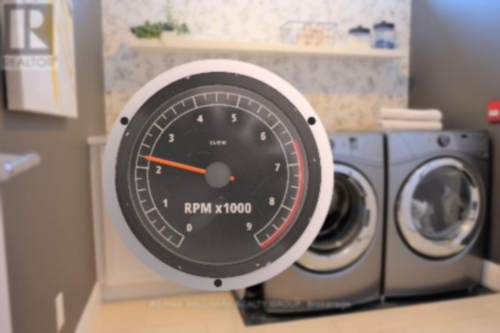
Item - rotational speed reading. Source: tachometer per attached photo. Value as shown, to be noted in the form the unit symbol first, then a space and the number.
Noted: rpm 2250
